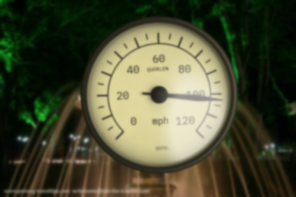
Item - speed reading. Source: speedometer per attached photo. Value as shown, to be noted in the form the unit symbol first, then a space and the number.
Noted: mph 102.5
